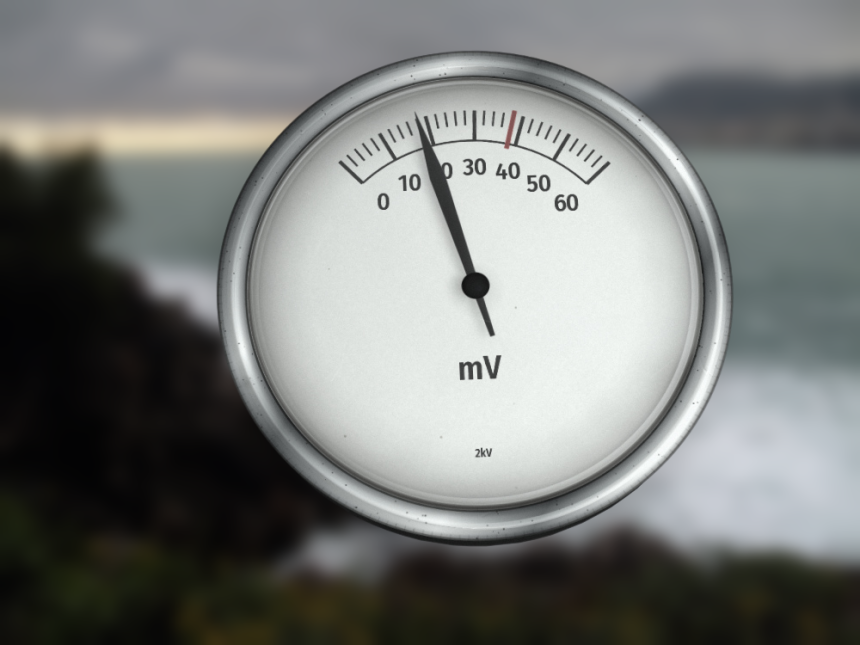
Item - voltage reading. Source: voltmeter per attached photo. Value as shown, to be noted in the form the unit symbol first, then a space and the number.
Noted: mV 18
